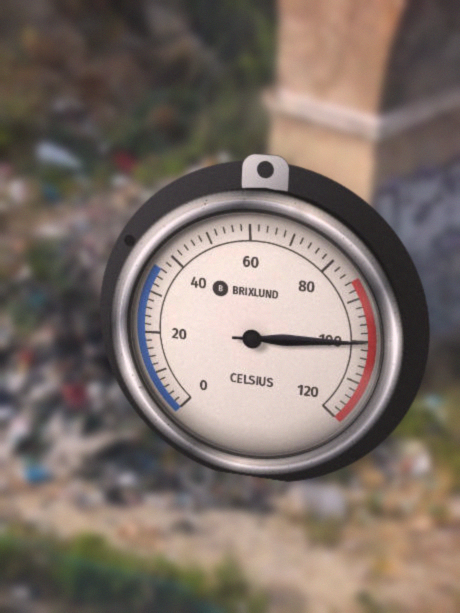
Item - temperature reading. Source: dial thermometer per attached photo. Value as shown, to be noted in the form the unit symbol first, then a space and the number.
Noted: °C 100
